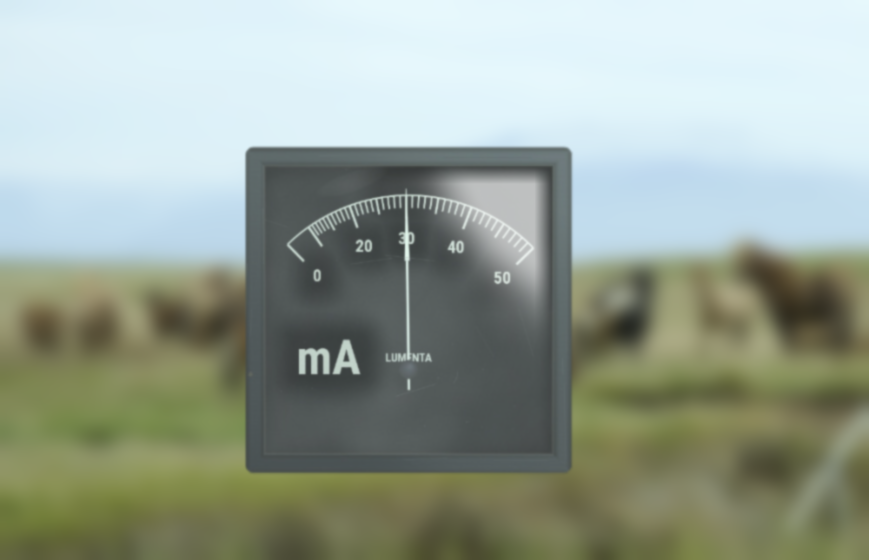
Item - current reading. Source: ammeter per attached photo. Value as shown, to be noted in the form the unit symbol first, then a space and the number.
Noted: mA 30
